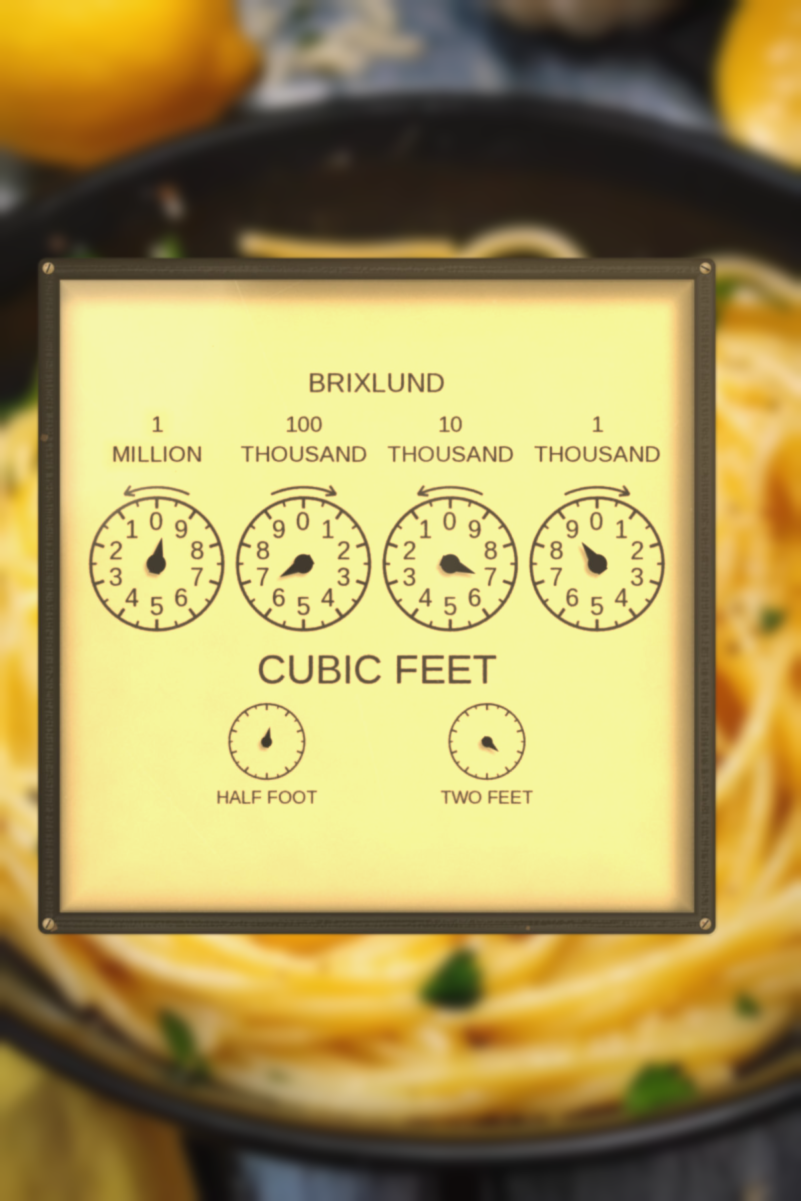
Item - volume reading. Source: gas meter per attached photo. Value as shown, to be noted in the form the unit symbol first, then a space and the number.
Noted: ft³ 966900
